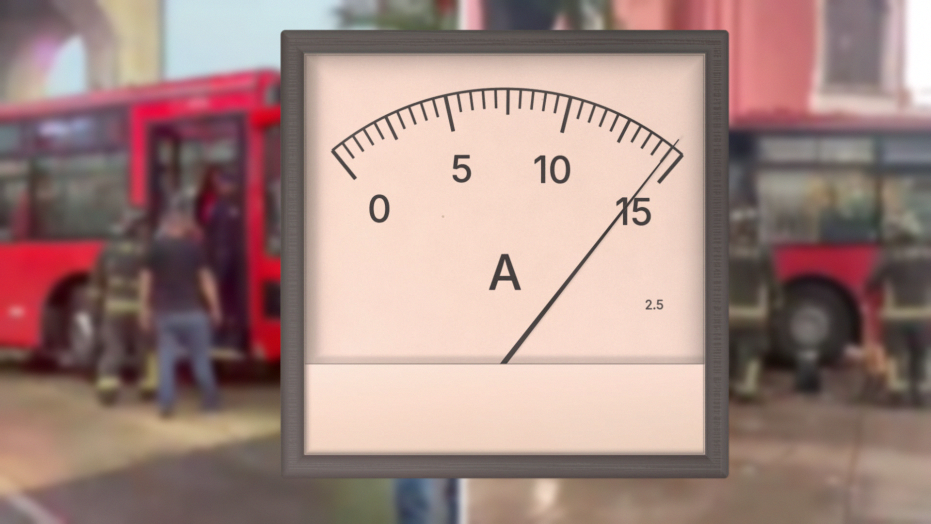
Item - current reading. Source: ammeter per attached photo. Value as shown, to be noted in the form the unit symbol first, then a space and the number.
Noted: A 14.5
